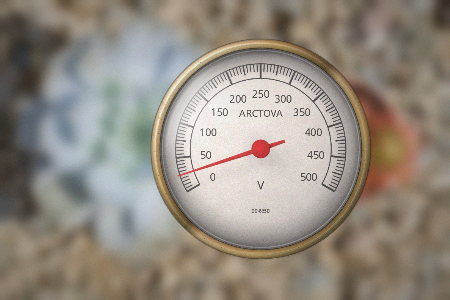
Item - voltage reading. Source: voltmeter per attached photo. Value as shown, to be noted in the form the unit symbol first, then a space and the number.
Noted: V 25
